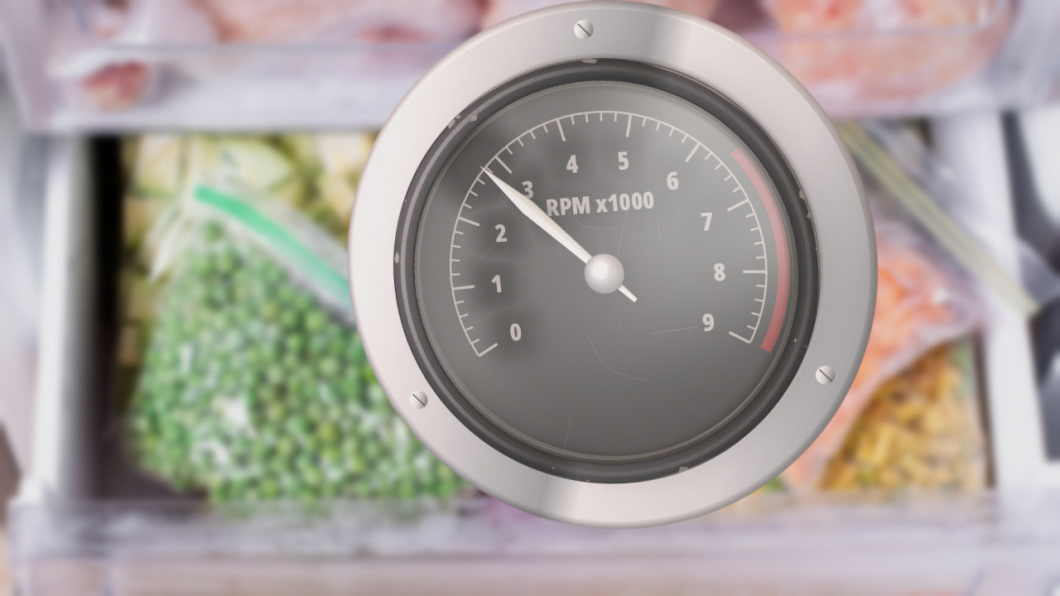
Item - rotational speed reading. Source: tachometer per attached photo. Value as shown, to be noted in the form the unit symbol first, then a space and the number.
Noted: rpm 2800
